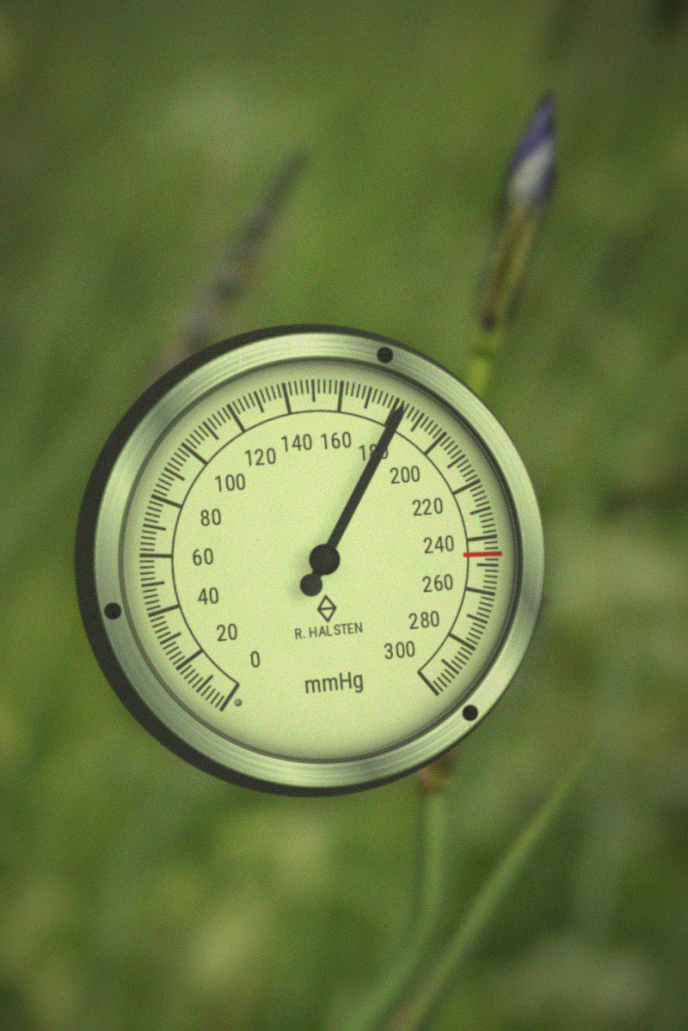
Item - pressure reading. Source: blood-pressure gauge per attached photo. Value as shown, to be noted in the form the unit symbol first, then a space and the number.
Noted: mmHg 182
